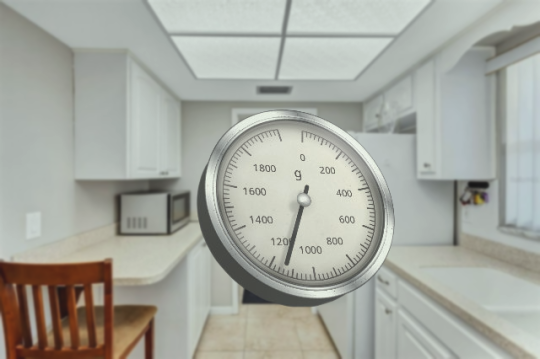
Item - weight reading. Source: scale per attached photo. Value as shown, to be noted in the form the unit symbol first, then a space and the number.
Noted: g 1140
